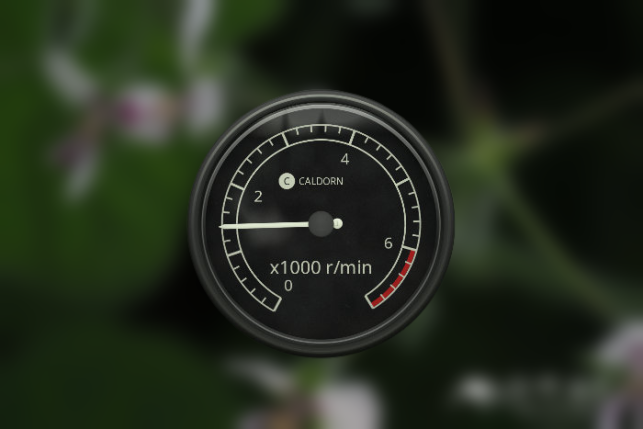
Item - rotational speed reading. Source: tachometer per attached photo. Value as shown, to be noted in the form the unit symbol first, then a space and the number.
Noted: rpm 1400
